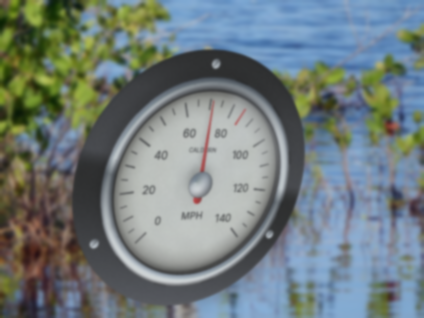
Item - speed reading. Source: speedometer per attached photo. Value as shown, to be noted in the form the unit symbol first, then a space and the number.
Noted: mph 70
